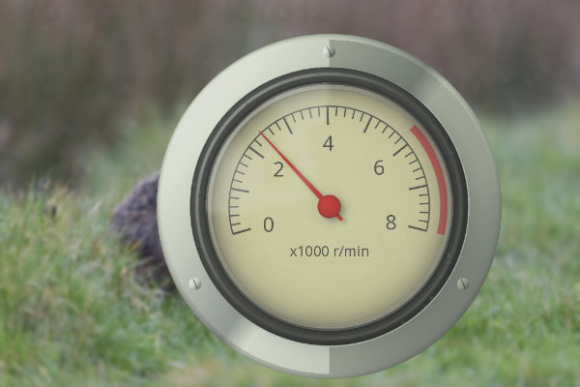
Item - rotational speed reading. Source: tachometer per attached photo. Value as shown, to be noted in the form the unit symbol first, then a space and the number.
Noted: rpm 2400
